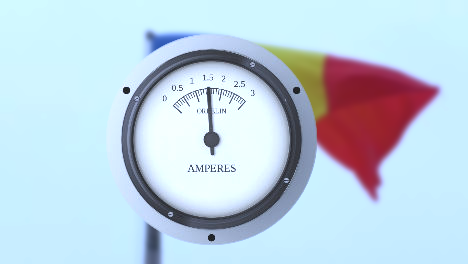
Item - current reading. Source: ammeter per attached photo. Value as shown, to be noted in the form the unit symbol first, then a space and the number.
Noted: A 1.5
